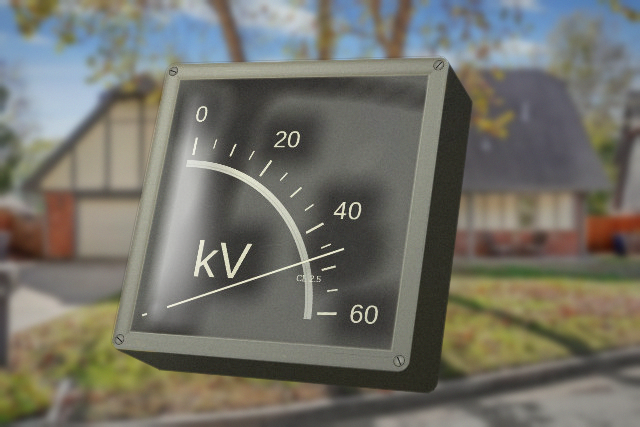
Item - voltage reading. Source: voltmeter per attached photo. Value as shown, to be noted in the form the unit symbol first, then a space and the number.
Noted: kV 47.5
